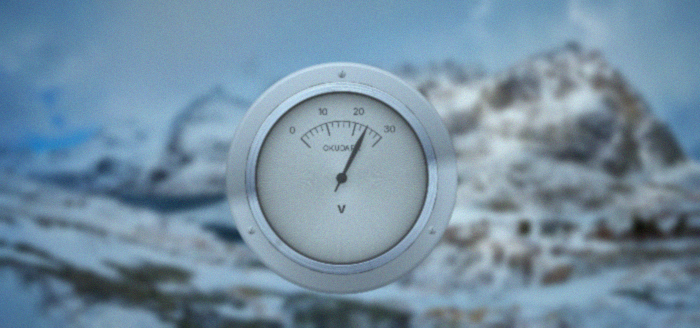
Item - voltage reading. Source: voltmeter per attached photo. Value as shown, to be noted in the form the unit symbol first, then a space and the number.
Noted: V 24
